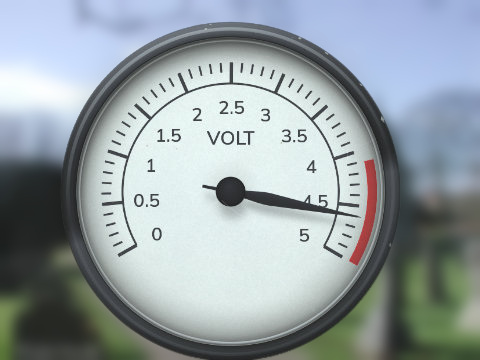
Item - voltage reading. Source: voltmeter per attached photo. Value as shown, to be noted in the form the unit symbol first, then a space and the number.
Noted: V 4.6
